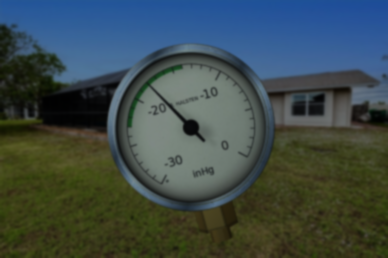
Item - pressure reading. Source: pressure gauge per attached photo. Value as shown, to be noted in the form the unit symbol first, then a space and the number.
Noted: inHg -18
